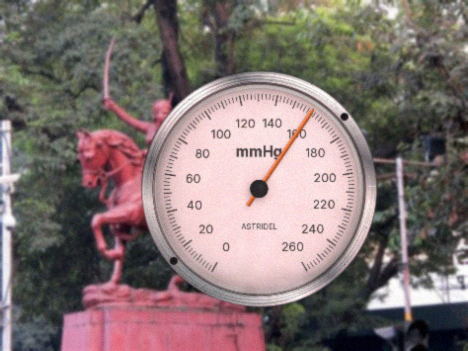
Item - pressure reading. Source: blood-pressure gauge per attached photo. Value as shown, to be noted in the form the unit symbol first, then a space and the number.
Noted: mmHg 160
